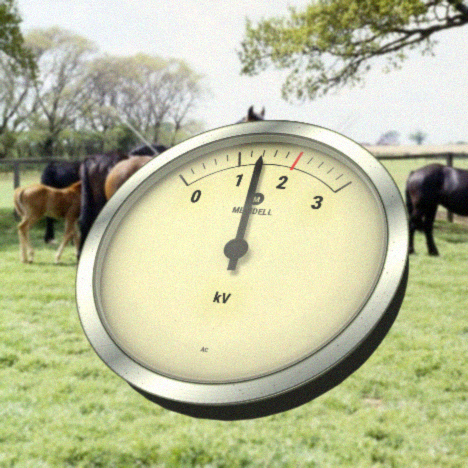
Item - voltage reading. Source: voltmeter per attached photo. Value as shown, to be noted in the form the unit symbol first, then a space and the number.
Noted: kV 1.4
